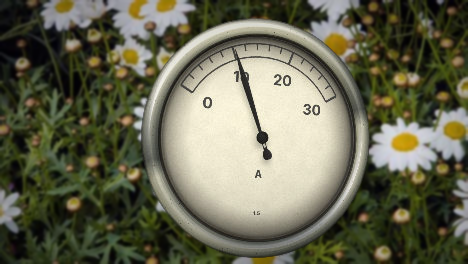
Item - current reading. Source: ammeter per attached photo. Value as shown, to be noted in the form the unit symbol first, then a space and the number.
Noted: A 10
